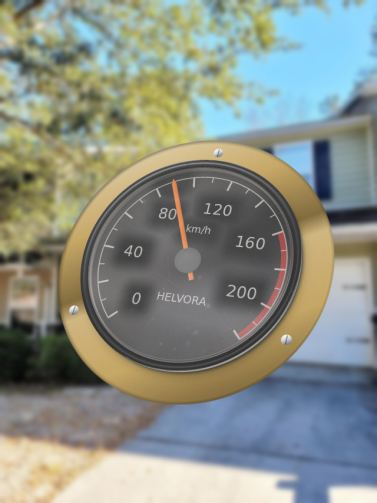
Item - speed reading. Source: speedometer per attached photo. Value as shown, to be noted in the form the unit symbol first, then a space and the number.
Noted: km/h 90
